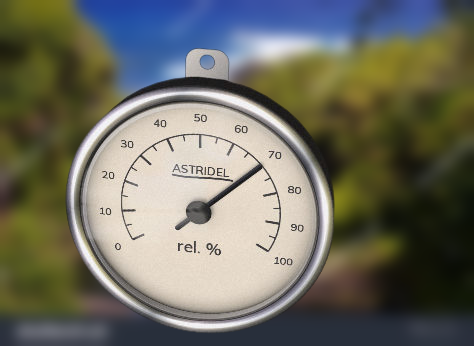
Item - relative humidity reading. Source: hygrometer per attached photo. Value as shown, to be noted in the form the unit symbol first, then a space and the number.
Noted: % 70
